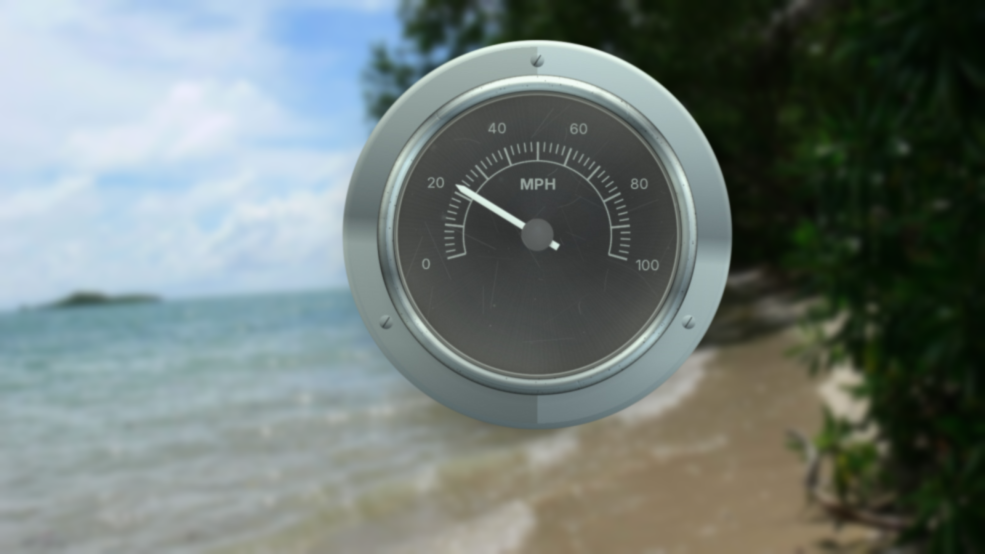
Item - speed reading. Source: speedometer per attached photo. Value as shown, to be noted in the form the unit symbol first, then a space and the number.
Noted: mph 22
